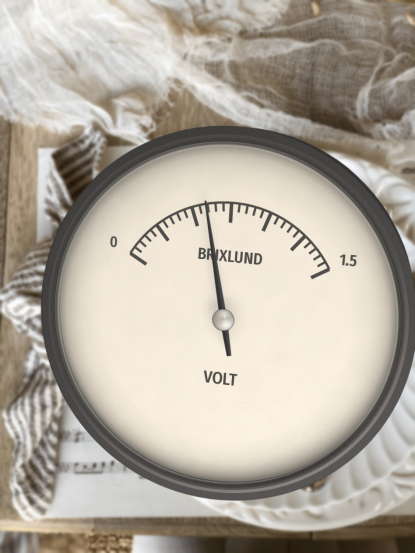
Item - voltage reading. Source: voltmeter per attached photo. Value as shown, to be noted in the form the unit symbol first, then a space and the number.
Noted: V 0.6
